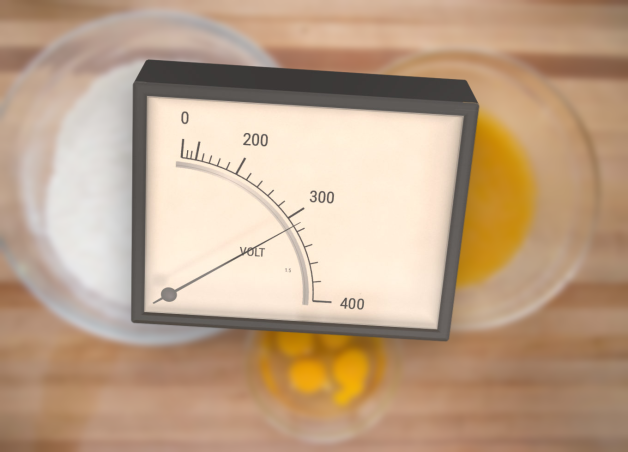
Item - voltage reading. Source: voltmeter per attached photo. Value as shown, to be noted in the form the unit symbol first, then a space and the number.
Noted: V 310
